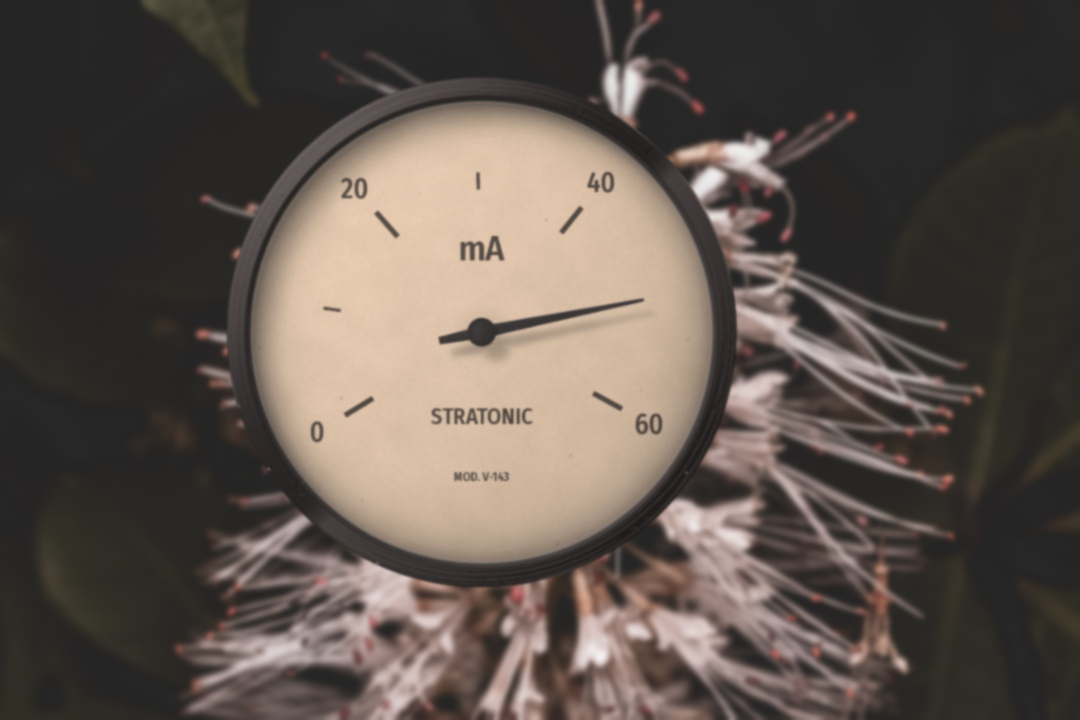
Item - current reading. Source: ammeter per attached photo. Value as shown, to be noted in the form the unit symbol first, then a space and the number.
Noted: mA 50
